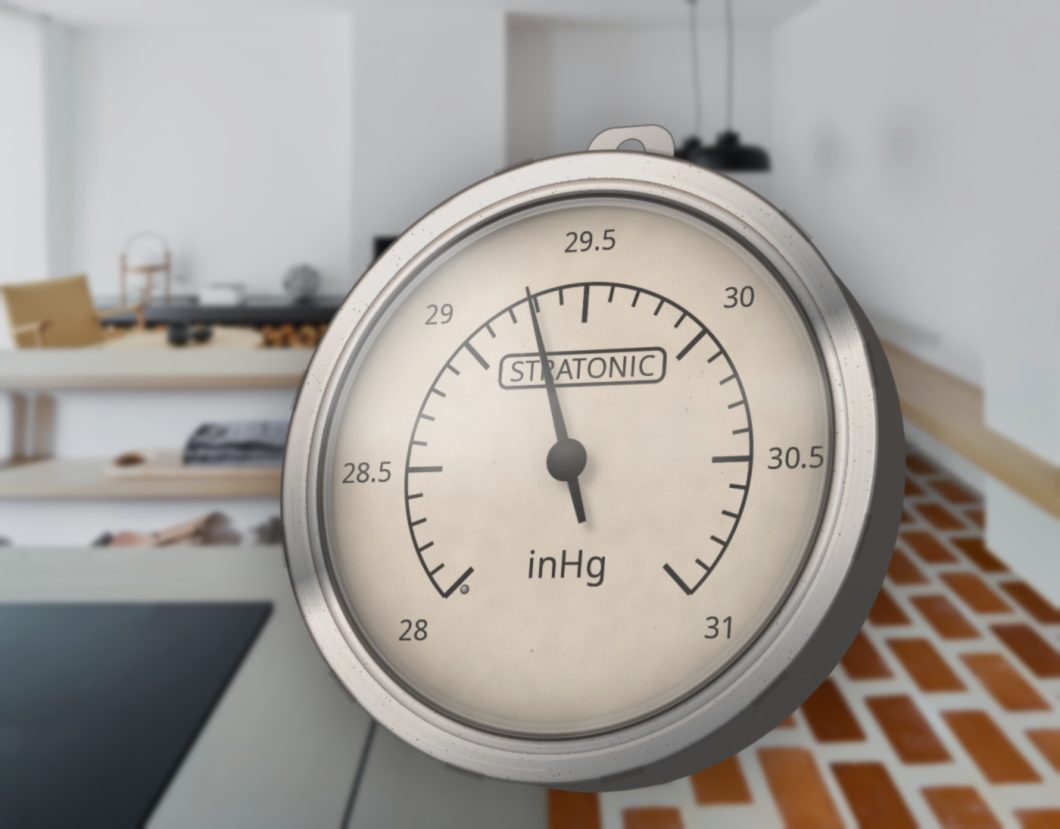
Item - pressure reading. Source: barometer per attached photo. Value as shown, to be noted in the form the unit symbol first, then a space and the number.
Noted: inHg 29.3
